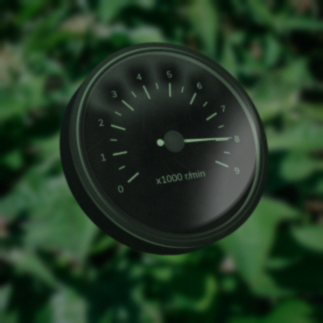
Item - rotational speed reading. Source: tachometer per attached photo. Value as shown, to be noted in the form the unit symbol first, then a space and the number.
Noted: rpm 8000
